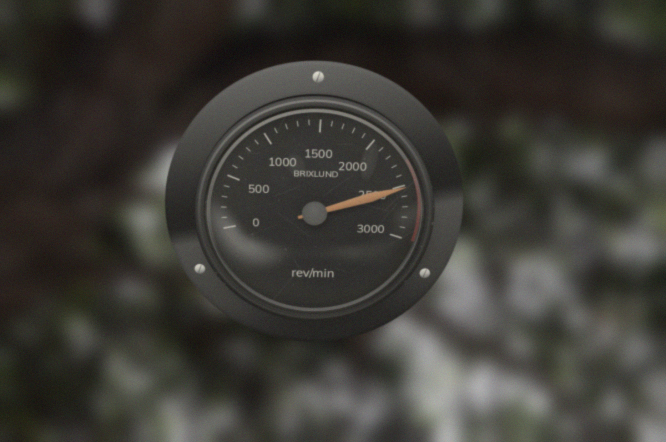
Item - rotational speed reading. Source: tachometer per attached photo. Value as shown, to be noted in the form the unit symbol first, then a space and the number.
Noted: rpm 2500
